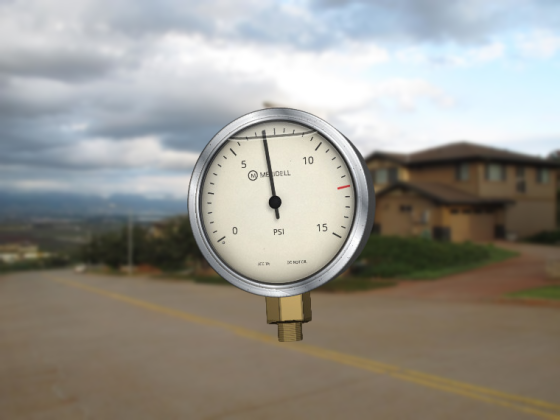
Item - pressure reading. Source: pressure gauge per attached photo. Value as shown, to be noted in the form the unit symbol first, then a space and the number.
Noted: psi 7
